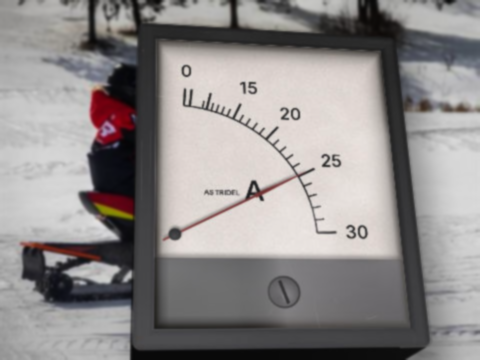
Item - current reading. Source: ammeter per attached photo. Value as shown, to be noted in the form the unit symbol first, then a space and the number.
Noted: A 25
